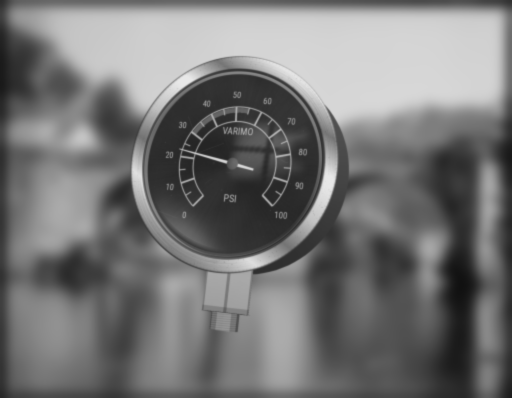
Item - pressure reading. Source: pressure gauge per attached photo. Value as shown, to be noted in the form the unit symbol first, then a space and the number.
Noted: psi 22.5
